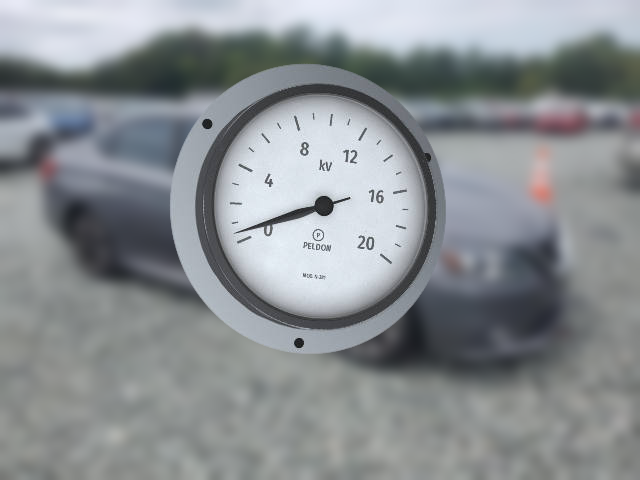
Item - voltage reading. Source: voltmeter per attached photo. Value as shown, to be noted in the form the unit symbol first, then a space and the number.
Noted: kV 0.5
